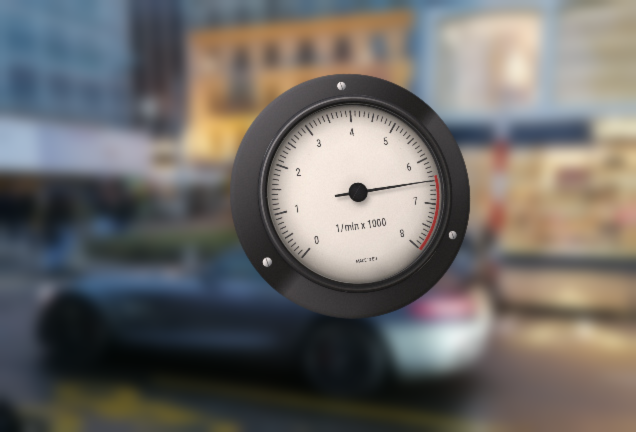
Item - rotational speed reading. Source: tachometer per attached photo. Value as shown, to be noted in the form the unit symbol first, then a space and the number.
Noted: rpm 6500
